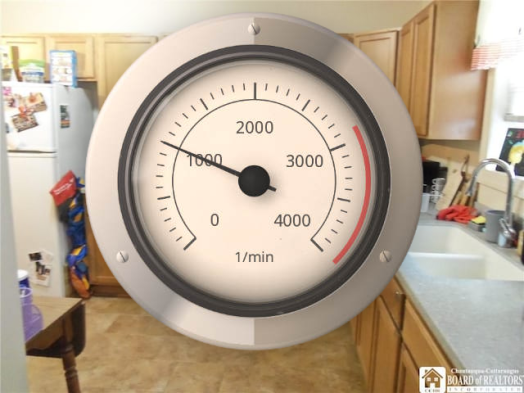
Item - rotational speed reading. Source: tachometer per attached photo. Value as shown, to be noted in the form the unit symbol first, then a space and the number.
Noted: rpm 1000
